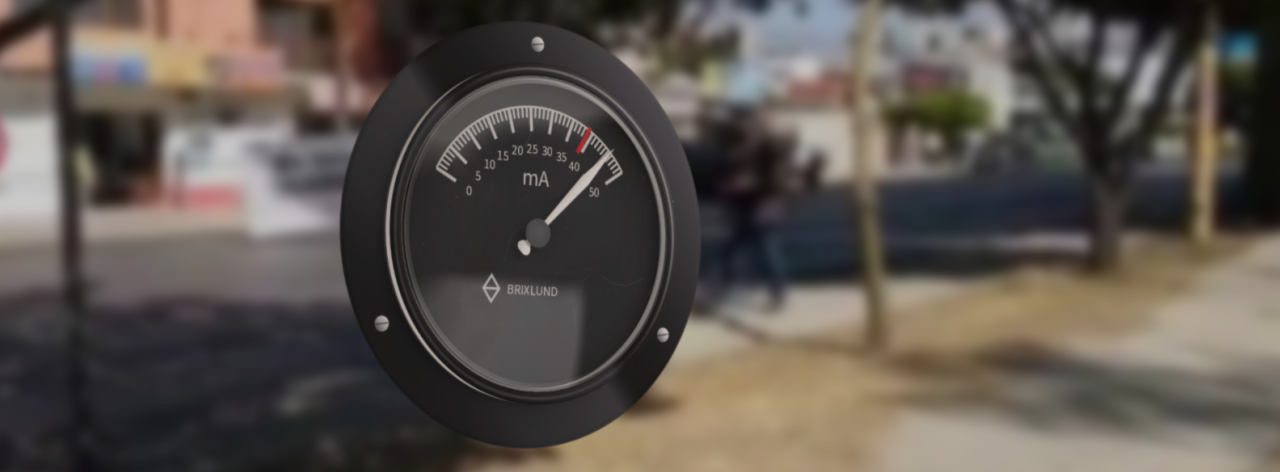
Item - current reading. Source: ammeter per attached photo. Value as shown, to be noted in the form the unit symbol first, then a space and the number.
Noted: mA 45
